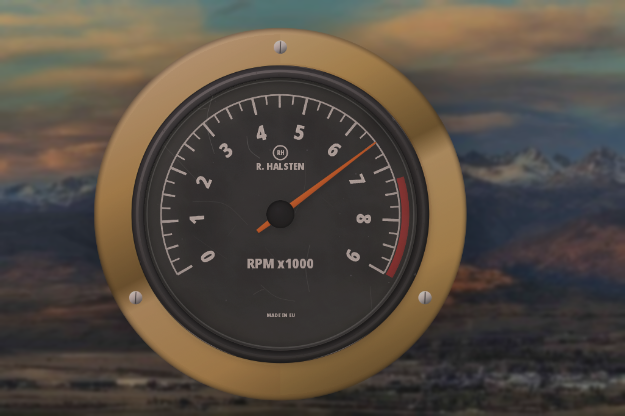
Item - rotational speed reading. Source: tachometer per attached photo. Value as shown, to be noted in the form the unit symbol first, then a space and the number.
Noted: rpm 6500
